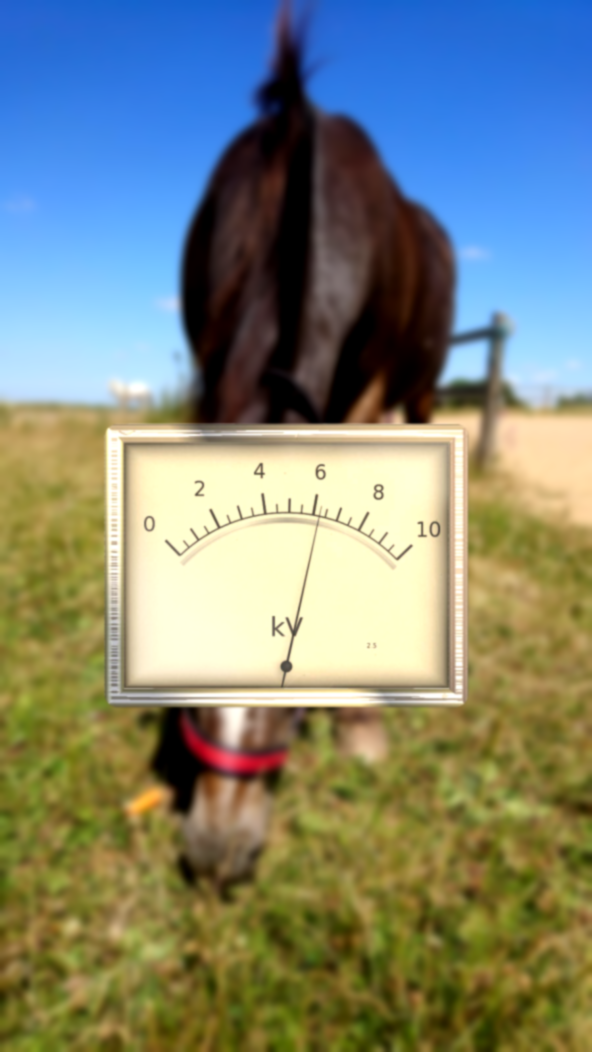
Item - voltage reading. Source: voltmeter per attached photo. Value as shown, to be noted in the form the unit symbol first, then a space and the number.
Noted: kV 6.25
